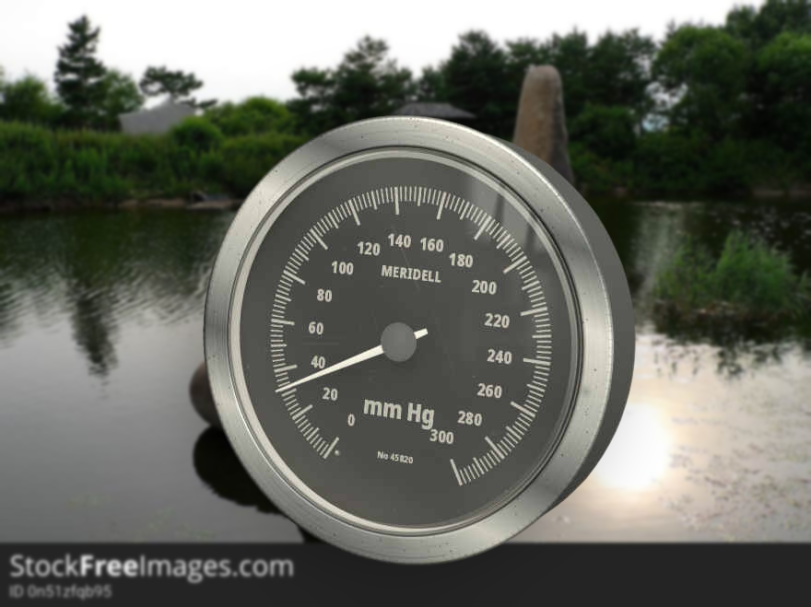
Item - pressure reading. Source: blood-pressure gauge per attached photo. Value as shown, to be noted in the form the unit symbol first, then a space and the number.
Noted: mmHg 32
